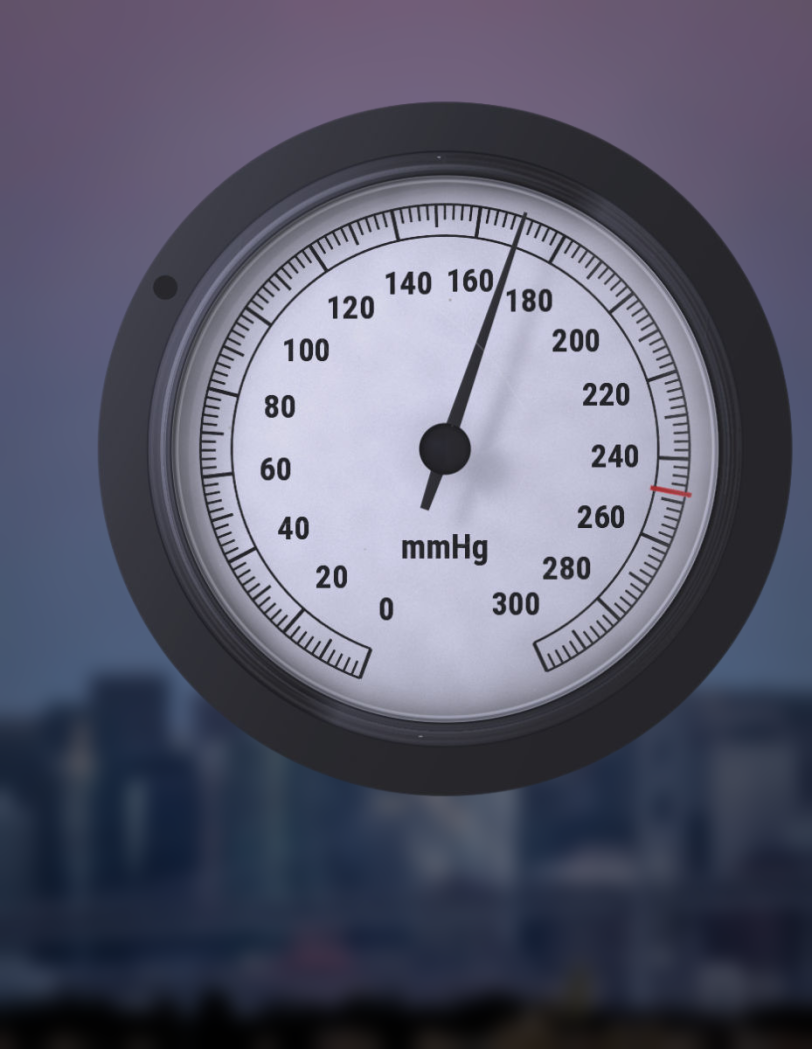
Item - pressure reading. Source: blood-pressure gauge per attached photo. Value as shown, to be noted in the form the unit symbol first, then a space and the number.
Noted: mmHg 170
